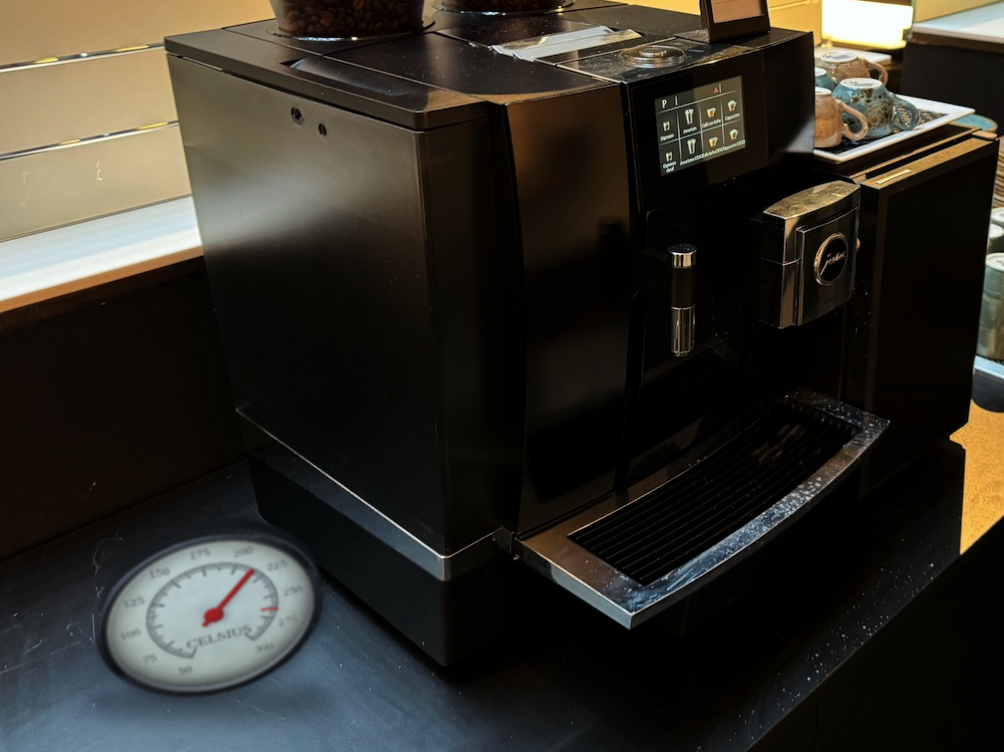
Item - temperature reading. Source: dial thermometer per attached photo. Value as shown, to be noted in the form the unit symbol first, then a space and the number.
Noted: °C 212.5
